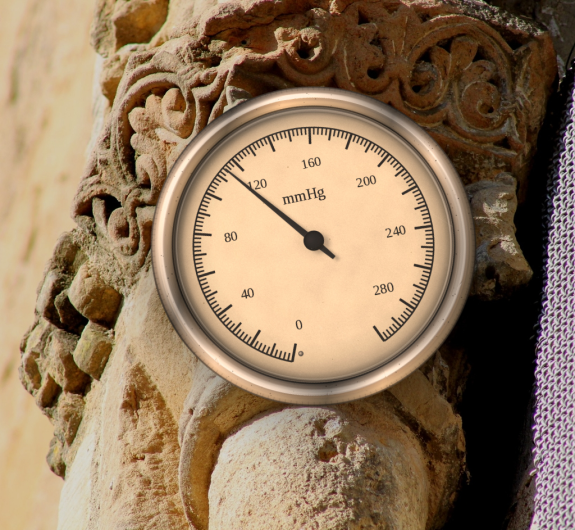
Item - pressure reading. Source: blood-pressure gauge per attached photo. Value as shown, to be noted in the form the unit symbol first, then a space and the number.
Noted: mmHg 114
